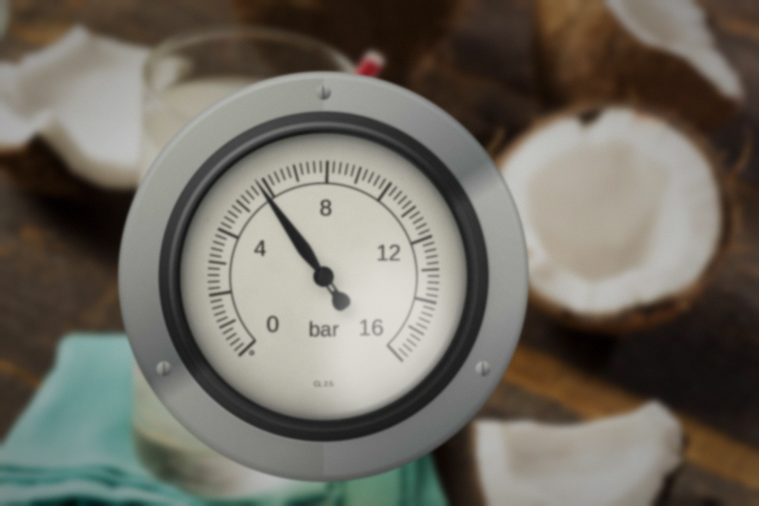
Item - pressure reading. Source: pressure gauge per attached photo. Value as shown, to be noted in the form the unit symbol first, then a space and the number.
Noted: bar 5.8
